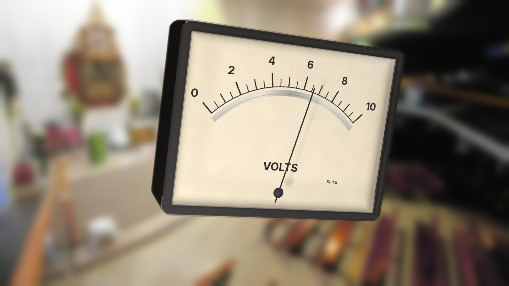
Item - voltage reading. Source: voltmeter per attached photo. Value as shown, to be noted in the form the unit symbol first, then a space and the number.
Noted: V 6.5
